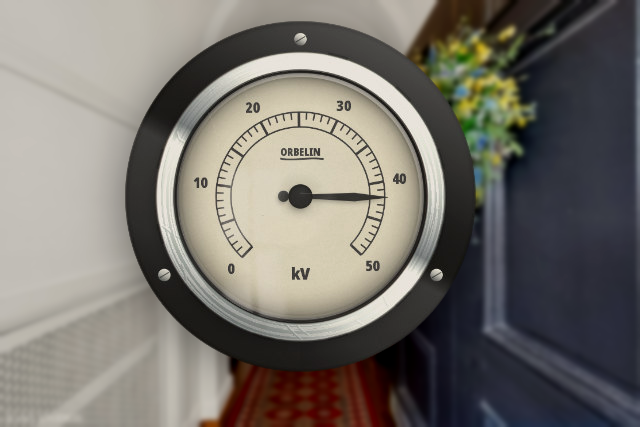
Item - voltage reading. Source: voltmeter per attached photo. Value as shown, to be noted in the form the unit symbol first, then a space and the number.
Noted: kV 42
